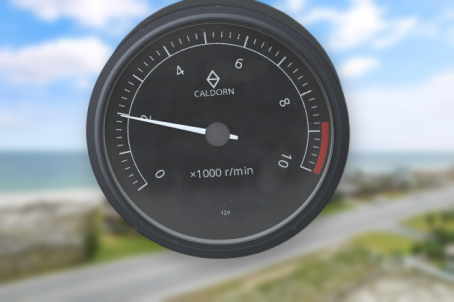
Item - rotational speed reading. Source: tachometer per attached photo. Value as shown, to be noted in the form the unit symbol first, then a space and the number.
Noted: rpm 2000
